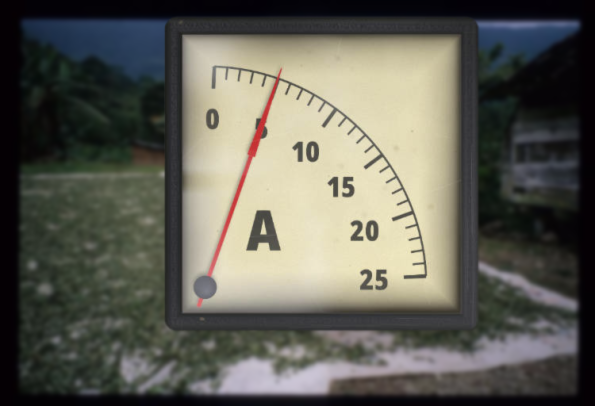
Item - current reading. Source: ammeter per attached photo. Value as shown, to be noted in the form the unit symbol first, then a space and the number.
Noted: A 5
